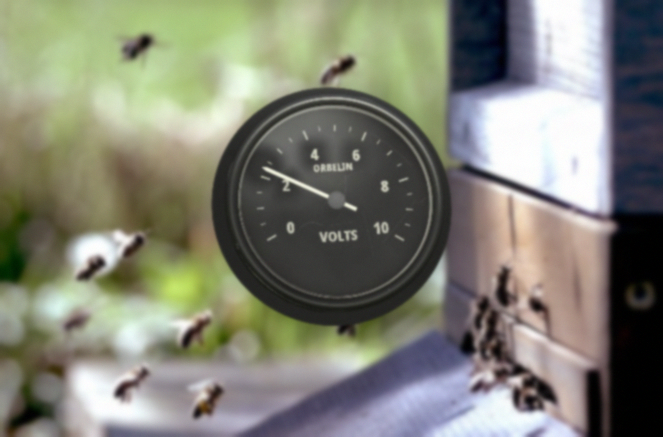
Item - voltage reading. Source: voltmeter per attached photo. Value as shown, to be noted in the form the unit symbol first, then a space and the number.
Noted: V 2.25
